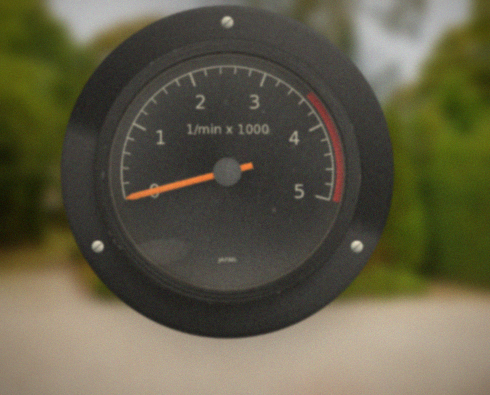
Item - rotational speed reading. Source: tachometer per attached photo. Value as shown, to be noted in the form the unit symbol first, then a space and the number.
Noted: rpm 0
